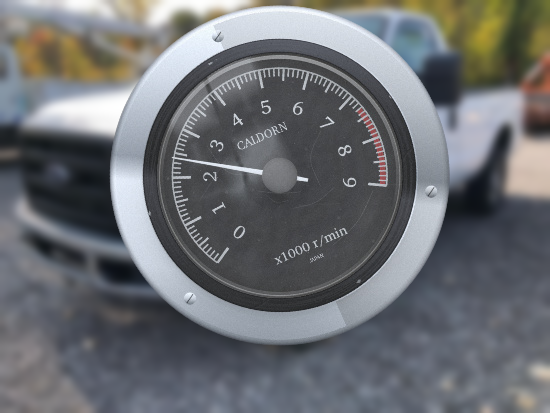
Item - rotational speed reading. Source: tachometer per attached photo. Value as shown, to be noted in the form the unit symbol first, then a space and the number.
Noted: rpm 2400
